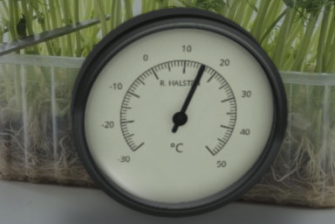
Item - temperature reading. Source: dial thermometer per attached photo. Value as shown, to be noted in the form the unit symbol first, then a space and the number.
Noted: °C 15
